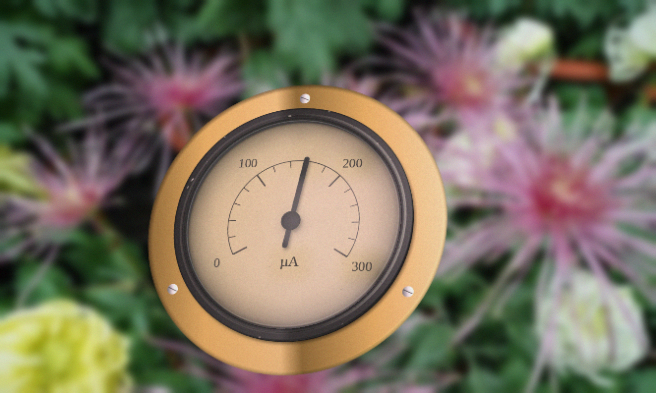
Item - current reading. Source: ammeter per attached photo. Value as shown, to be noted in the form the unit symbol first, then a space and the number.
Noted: µA 160
